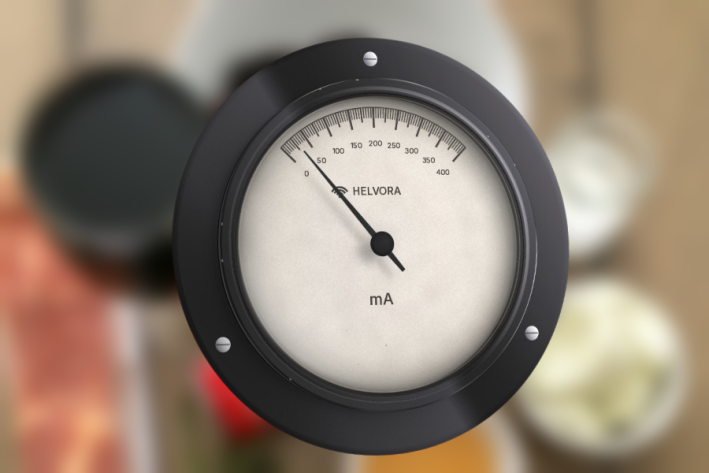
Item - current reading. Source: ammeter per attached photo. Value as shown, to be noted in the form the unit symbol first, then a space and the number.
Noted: mA 25
